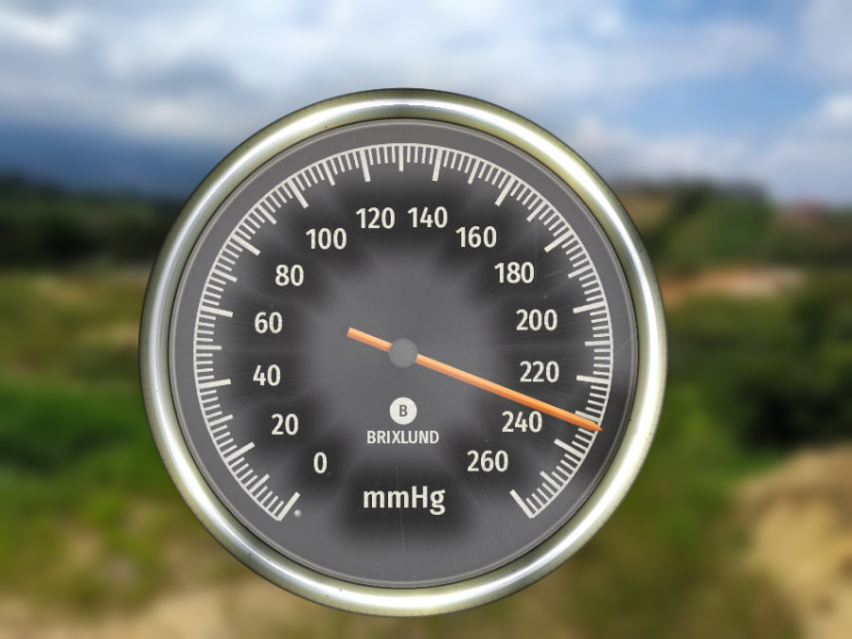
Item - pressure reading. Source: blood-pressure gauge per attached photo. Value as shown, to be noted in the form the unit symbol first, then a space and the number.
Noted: mmHg 232
